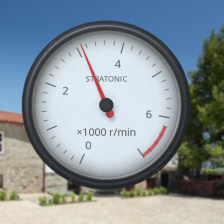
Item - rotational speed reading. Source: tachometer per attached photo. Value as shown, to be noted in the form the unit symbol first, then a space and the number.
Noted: rpm 3100
